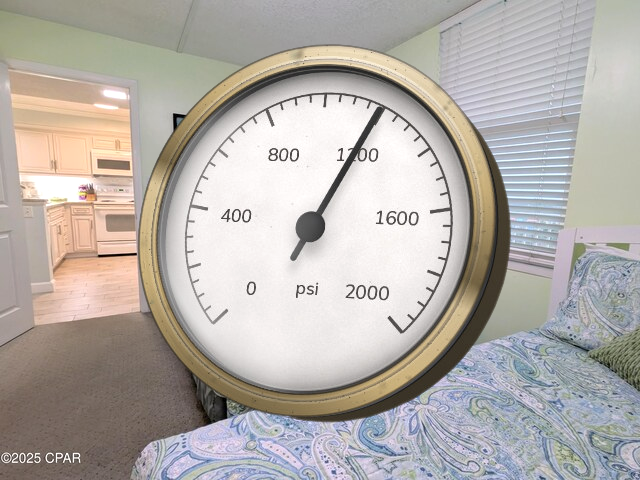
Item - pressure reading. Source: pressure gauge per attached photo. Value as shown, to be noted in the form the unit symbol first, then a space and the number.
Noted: psi 1200
